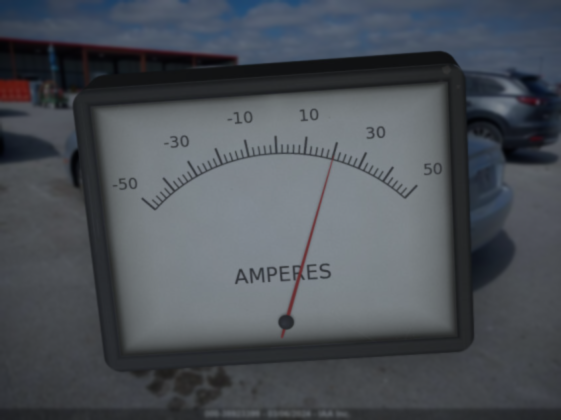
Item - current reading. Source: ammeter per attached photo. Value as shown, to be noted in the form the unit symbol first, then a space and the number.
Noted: A 20
